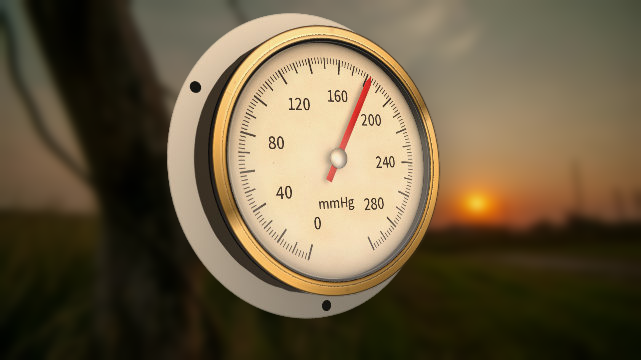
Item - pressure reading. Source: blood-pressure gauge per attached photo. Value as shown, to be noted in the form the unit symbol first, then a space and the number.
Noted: mmHg 180
